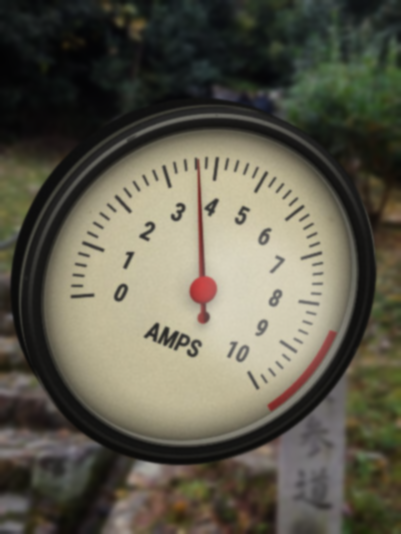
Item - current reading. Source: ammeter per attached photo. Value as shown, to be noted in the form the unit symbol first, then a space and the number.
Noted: A 3.6
